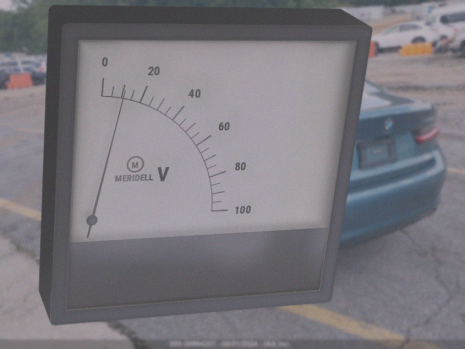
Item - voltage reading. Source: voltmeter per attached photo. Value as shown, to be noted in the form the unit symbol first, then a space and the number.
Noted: V 10
